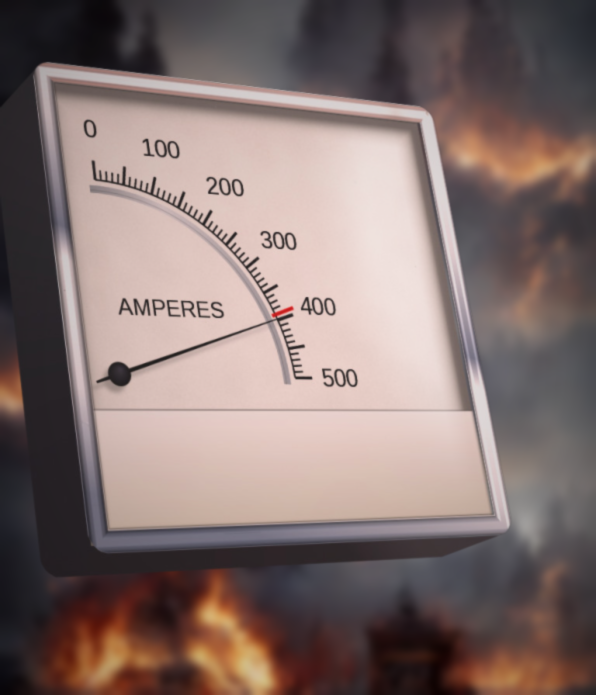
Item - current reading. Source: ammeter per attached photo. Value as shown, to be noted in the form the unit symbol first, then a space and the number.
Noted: A 400
